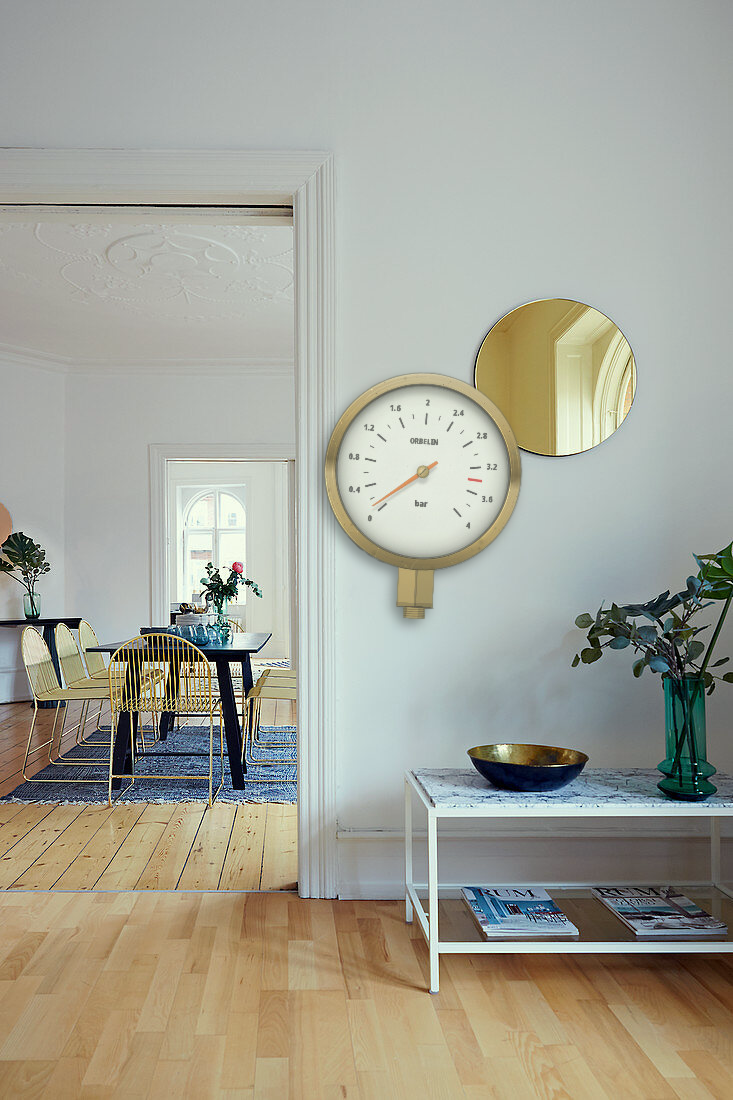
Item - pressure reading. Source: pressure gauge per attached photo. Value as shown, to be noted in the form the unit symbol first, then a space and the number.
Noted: bar 0.1
